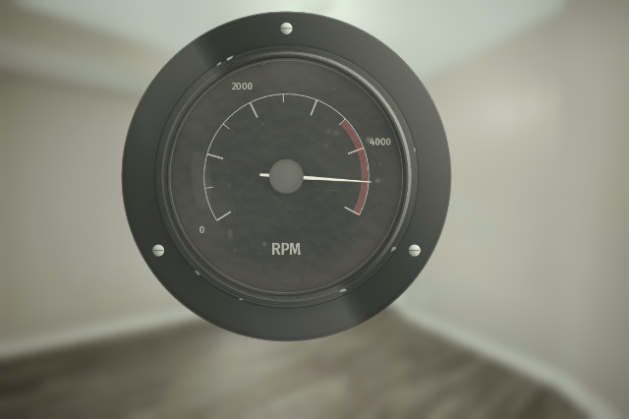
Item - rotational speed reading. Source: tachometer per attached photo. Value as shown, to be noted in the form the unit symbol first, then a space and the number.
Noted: rpm 4500
